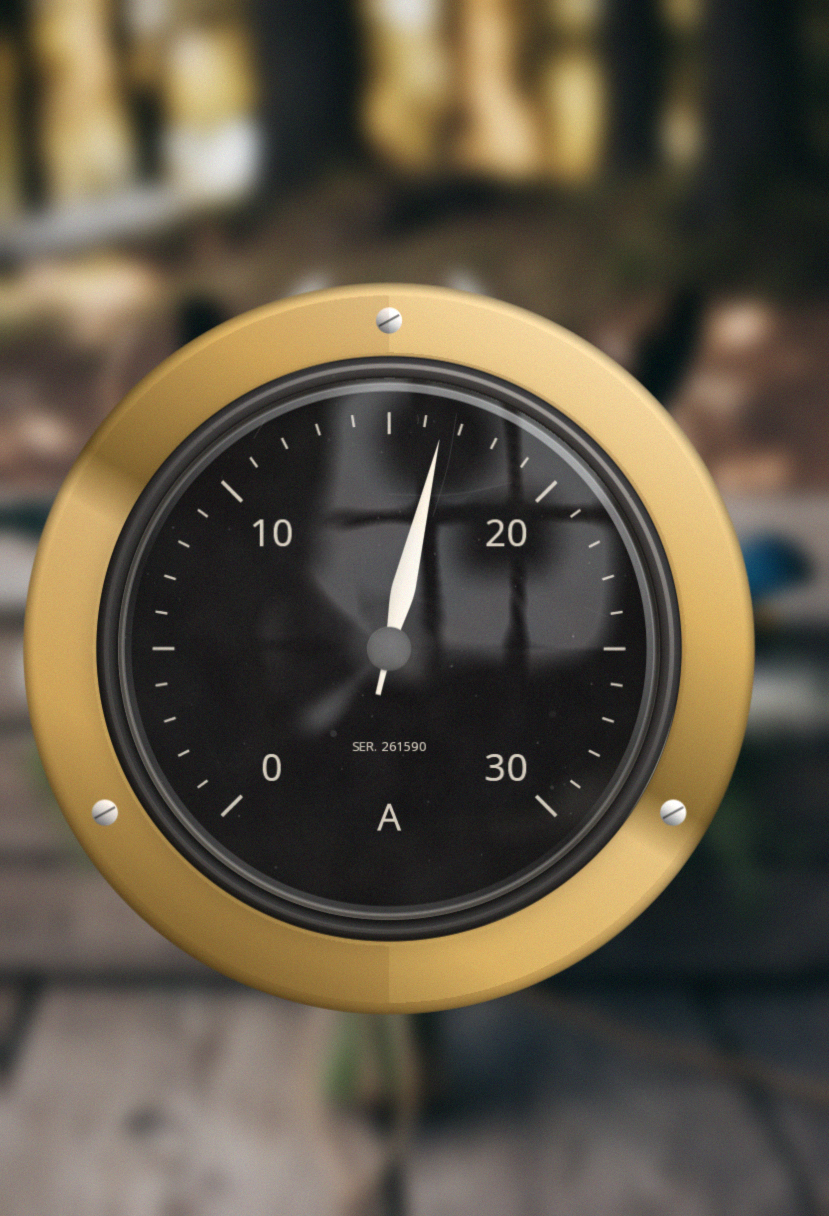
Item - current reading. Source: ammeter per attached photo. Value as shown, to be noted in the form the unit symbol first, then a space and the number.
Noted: A 16.5
